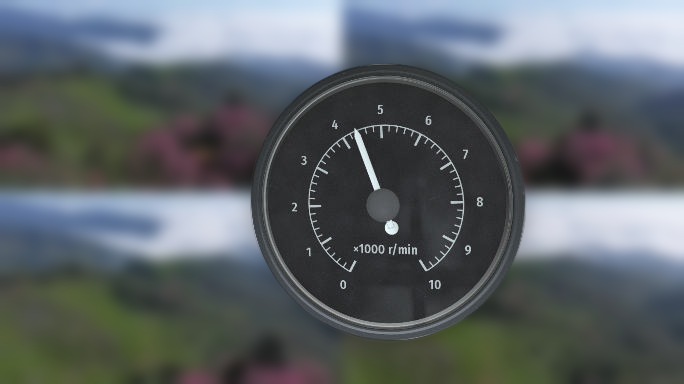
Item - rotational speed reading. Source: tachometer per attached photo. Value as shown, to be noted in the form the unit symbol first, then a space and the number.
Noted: rpm 4400
